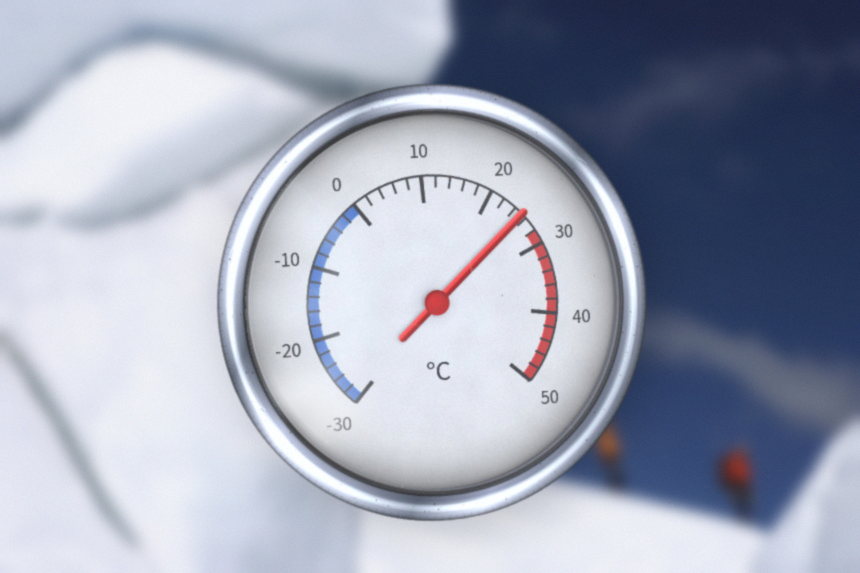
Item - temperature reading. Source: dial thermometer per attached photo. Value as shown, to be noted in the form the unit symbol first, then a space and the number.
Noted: °C 25
